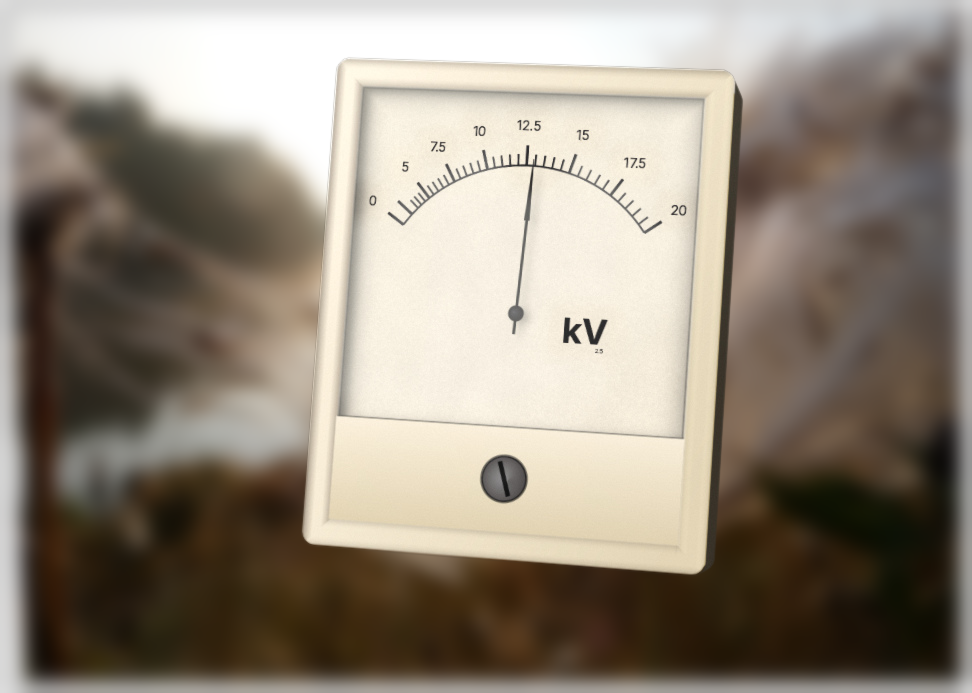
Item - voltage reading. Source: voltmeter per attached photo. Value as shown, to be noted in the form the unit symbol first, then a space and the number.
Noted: kV 13
